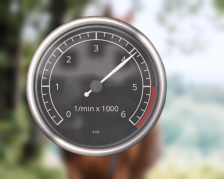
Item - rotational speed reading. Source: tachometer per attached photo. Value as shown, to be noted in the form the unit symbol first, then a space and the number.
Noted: rpm 4100
